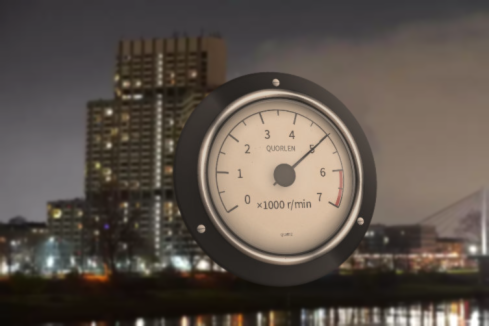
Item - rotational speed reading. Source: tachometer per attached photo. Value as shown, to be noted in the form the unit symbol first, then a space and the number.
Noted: rpm 5000
